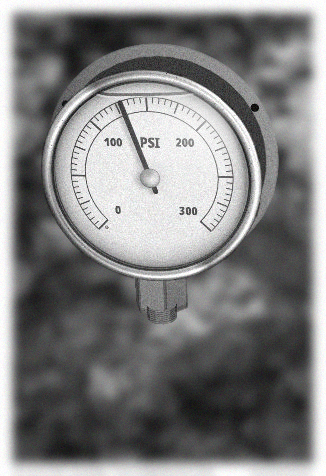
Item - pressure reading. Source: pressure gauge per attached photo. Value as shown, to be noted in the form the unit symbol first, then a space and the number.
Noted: psi 130
